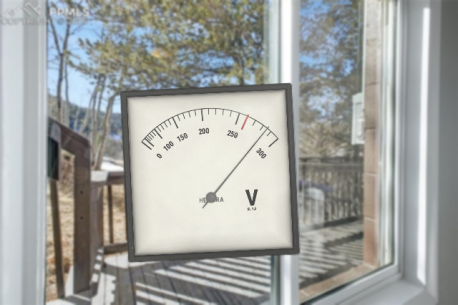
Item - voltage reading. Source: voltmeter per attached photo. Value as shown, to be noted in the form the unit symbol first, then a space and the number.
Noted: V 285
